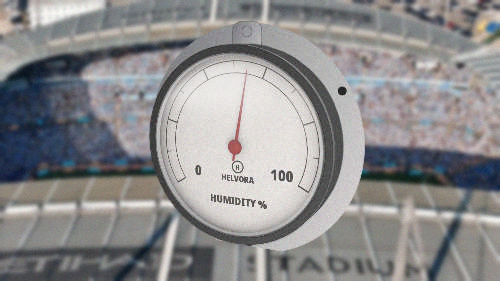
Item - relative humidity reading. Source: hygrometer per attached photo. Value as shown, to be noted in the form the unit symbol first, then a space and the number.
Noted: % 55
